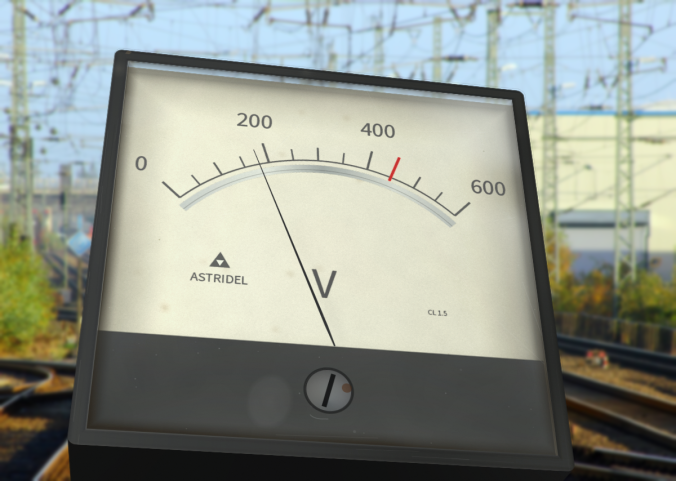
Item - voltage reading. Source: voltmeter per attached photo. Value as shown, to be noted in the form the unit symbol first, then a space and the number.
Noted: V 175
